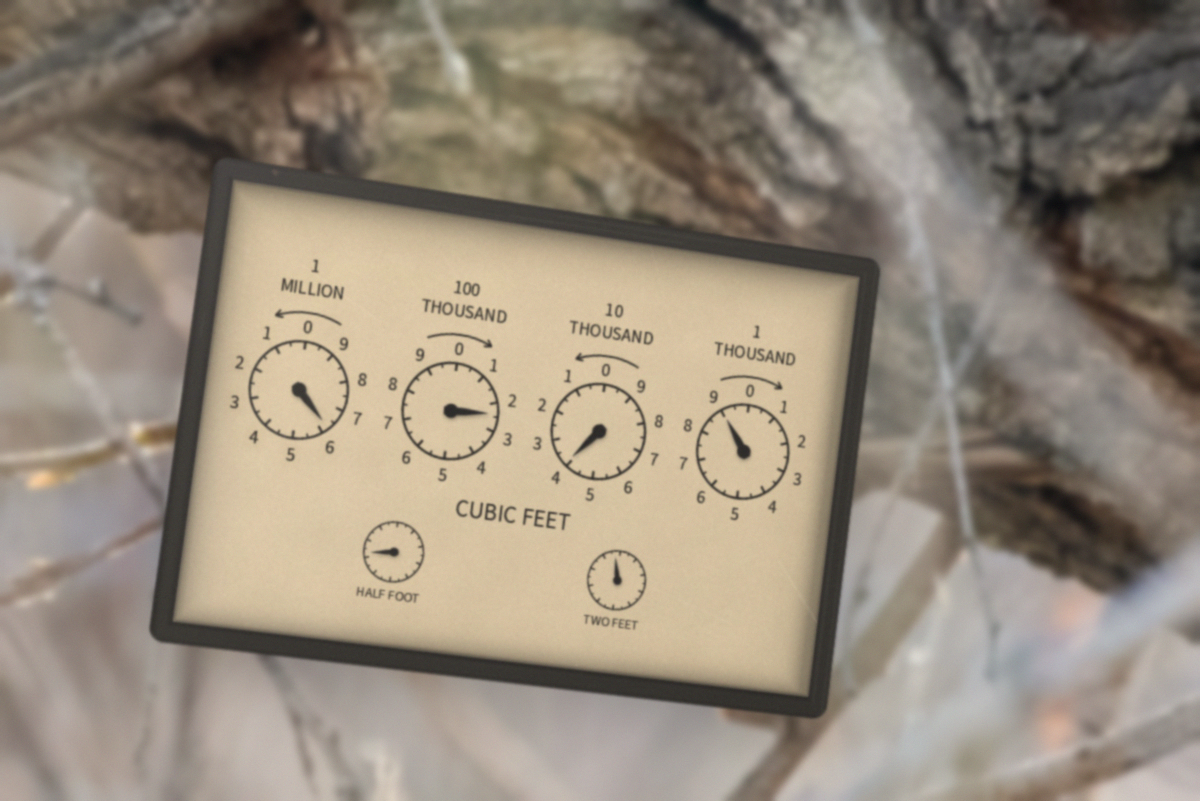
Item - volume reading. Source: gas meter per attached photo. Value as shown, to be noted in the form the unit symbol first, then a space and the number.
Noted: ft³ 623900
